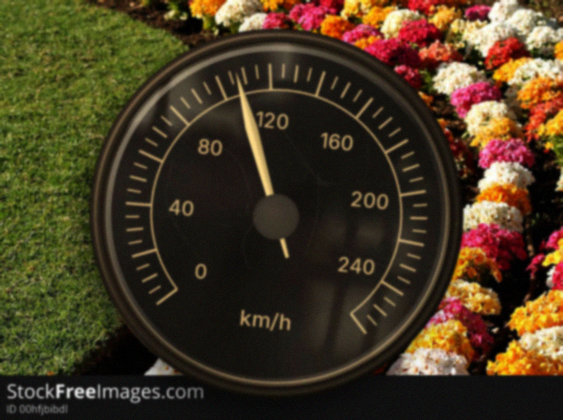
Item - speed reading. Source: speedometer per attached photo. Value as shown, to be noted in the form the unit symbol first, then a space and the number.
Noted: km/h 107.5
